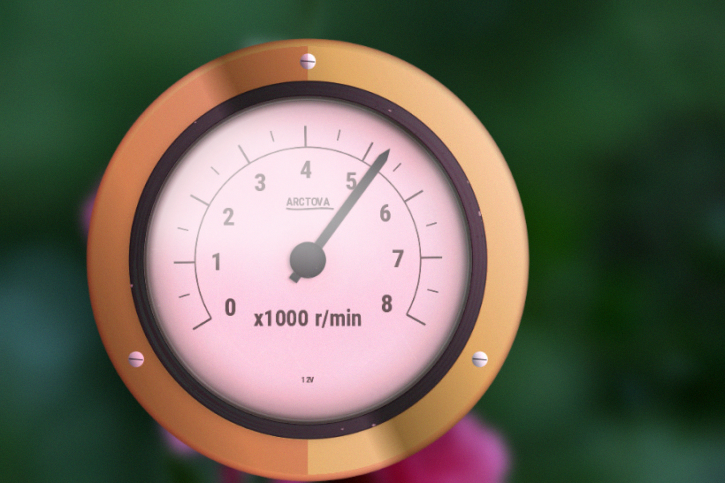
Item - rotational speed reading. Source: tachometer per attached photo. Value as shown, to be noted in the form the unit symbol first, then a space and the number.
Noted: rpm 5250
